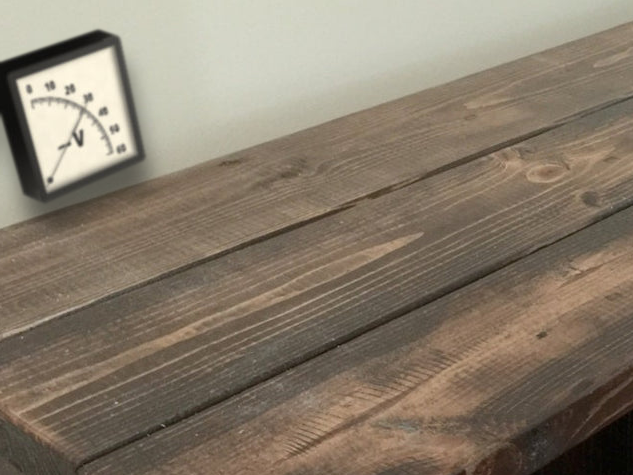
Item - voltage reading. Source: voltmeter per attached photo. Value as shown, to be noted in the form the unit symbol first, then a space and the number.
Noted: V 30
